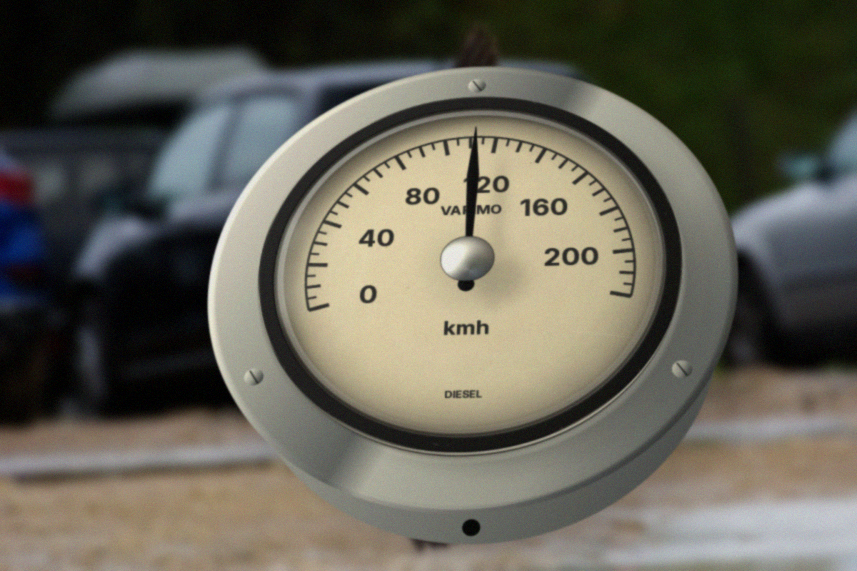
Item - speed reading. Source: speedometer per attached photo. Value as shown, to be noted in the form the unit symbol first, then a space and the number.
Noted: km/h 112.5
